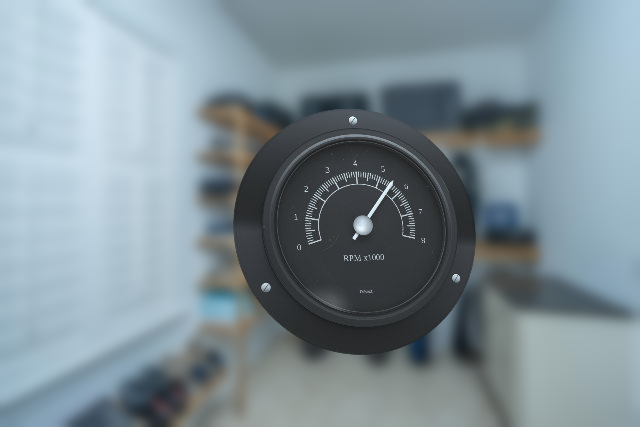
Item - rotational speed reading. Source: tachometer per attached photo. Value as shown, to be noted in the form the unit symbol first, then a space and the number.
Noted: rpm 5500
